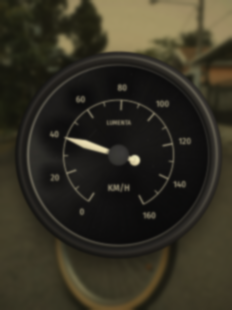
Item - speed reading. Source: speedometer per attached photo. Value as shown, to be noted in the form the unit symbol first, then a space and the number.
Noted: km/h 40
